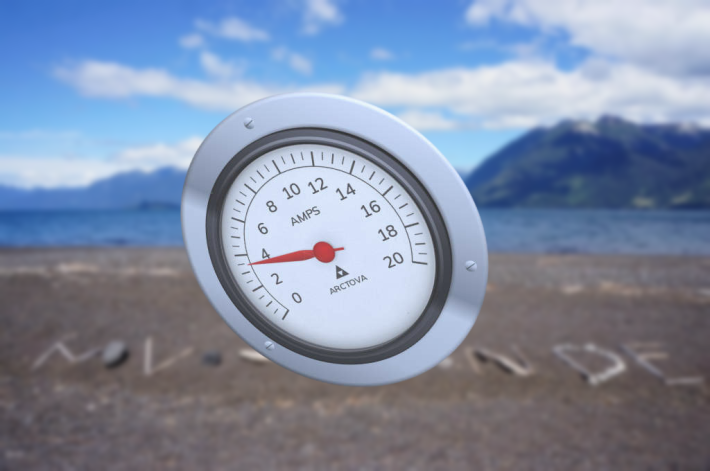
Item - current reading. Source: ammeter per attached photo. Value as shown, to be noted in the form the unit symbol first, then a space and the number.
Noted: A 3.5
